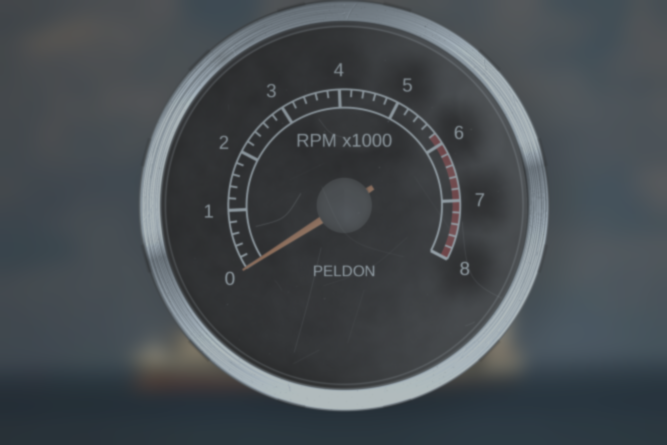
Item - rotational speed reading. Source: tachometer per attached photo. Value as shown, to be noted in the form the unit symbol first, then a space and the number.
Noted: rpm 0
